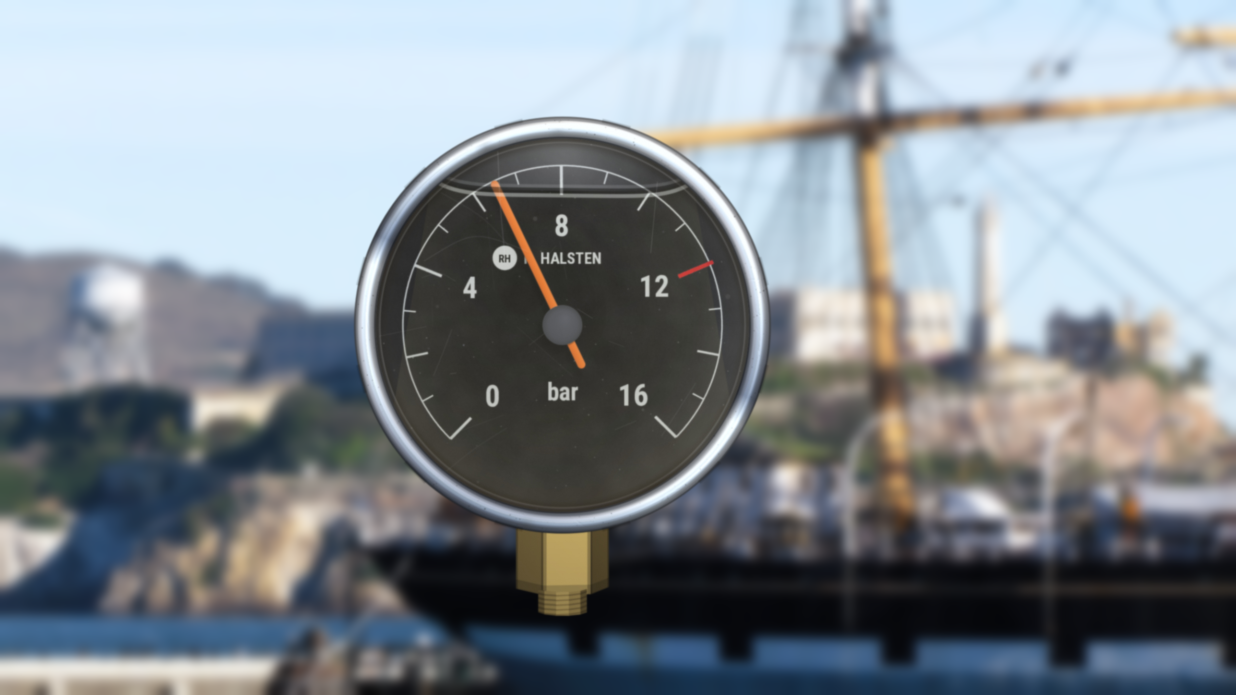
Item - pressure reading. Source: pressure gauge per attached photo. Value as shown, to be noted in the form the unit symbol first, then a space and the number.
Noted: bar 6.5
